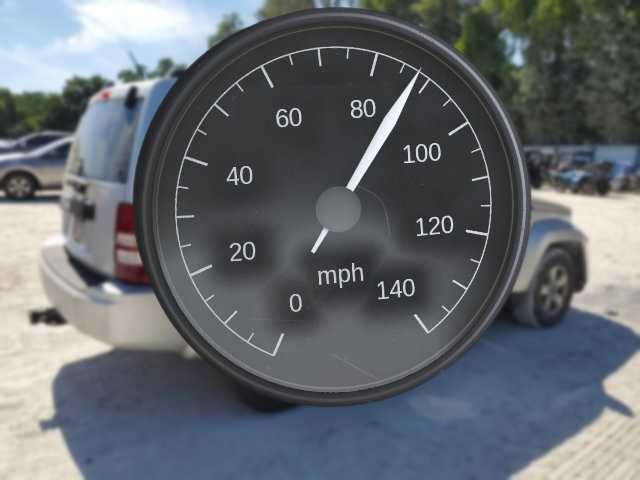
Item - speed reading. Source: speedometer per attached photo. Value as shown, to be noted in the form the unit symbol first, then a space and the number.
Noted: mph 87.5
